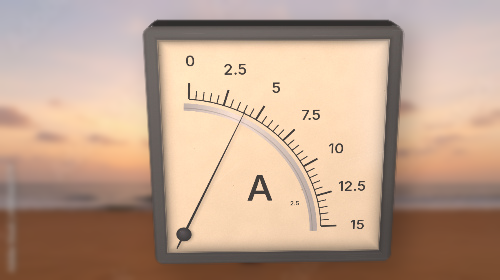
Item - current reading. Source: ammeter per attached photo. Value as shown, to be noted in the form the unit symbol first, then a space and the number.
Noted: A 4
